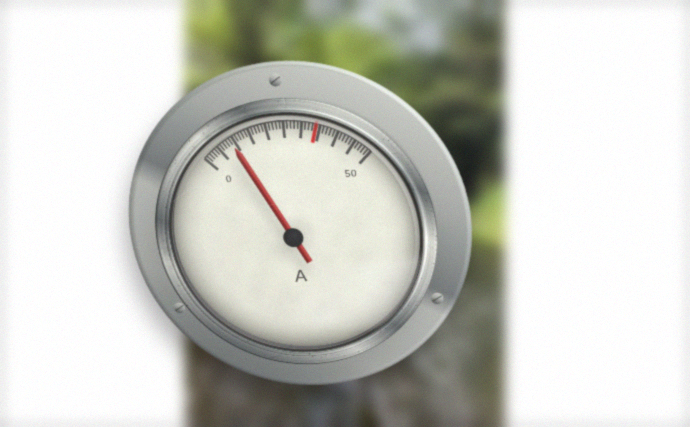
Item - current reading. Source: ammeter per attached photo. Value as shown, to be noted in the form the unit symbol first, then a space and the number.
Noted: A 10
